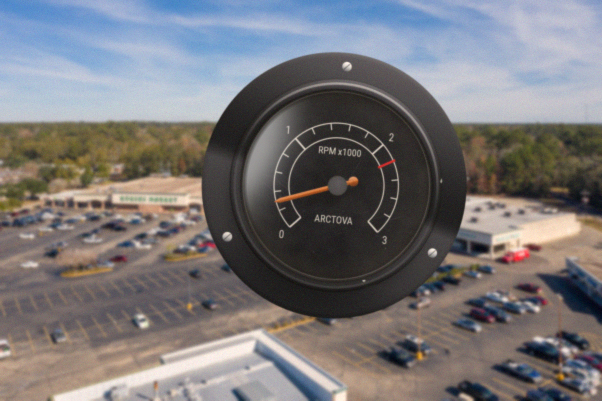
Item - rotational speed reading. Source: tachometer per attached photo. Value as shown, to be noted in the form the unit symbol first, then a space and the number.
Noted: rpm 300
